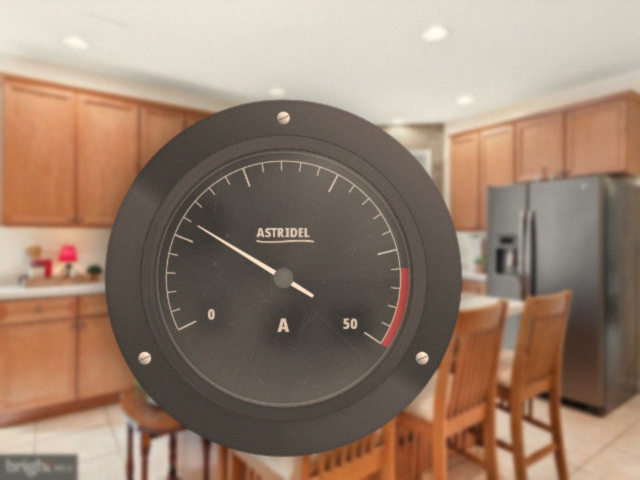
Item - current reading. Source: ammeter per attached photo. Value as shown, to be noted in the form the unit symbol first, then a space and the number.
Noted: A 12
